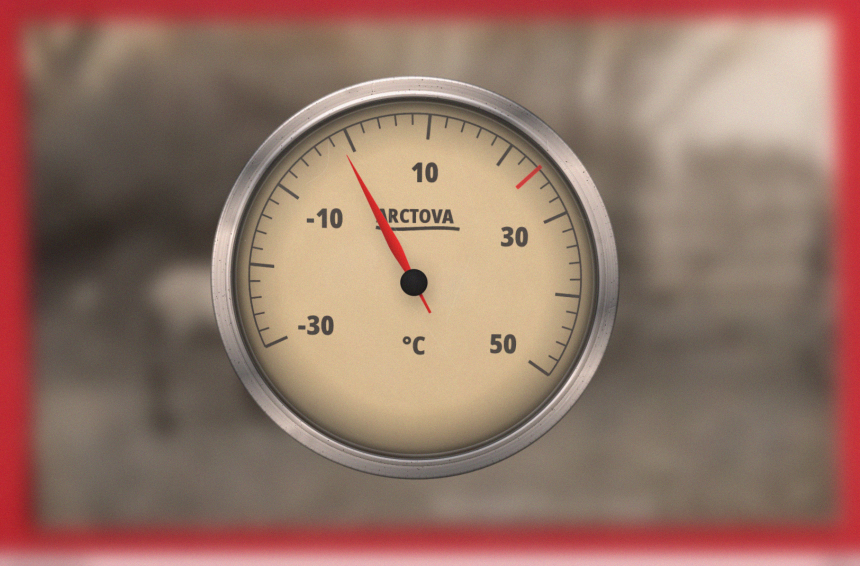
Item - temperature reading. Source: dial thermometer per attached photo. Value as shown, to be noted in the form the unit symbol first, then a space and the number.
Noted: °C -1
